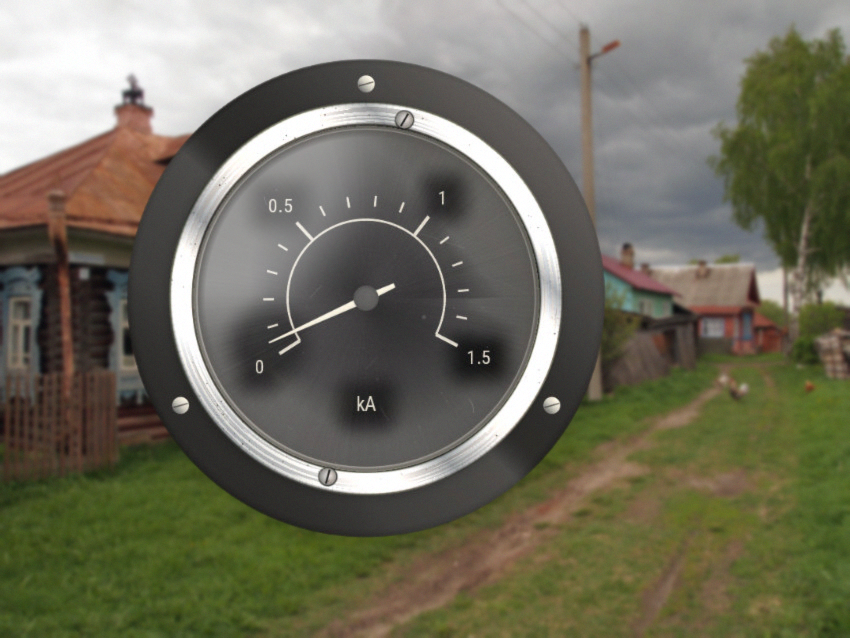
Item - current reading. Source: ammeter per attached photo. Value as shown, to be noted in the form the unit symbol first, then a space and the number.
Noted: kA 0.05
